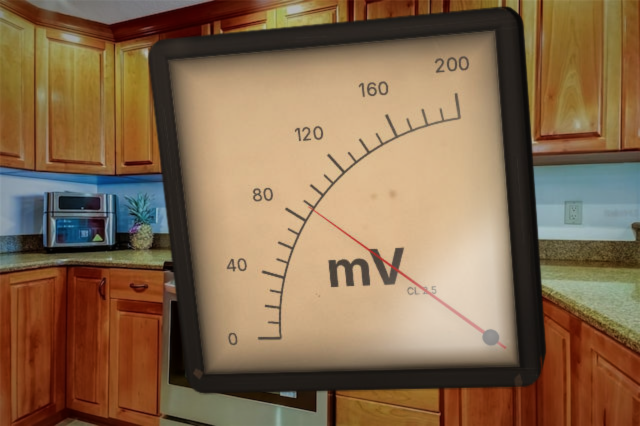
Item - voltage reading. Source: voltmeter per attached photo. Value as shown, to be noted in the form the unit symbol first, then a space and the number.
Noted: mV 90
